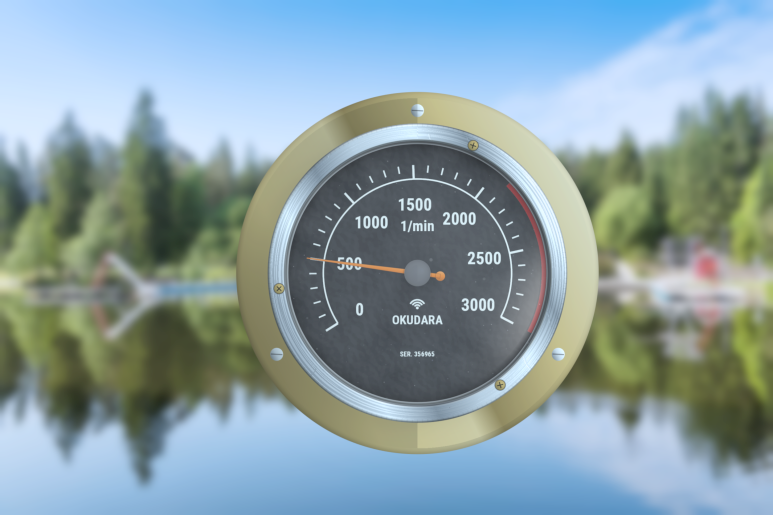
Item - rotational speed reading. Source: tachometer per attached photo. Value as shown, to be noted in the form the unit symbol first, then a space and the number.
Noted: rpm 500
